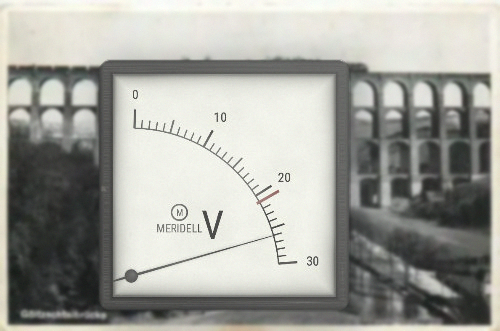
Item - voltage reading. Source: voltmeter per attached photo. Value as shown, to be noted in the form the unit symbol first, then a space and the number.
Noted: V 26
